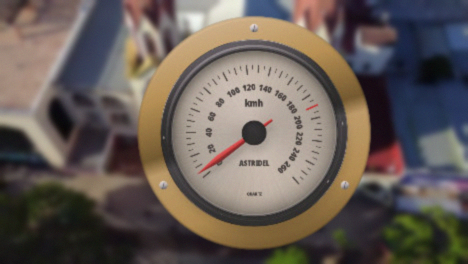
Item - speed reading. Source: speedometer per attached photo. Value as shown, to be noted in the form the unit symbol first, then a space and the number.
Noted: km/h 5
